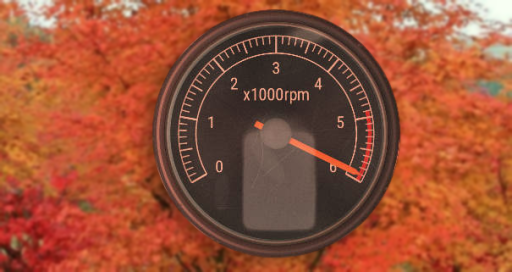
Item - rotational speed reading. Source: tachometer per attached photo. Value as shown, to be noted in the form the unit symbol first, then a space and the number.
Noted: rpm 5900
